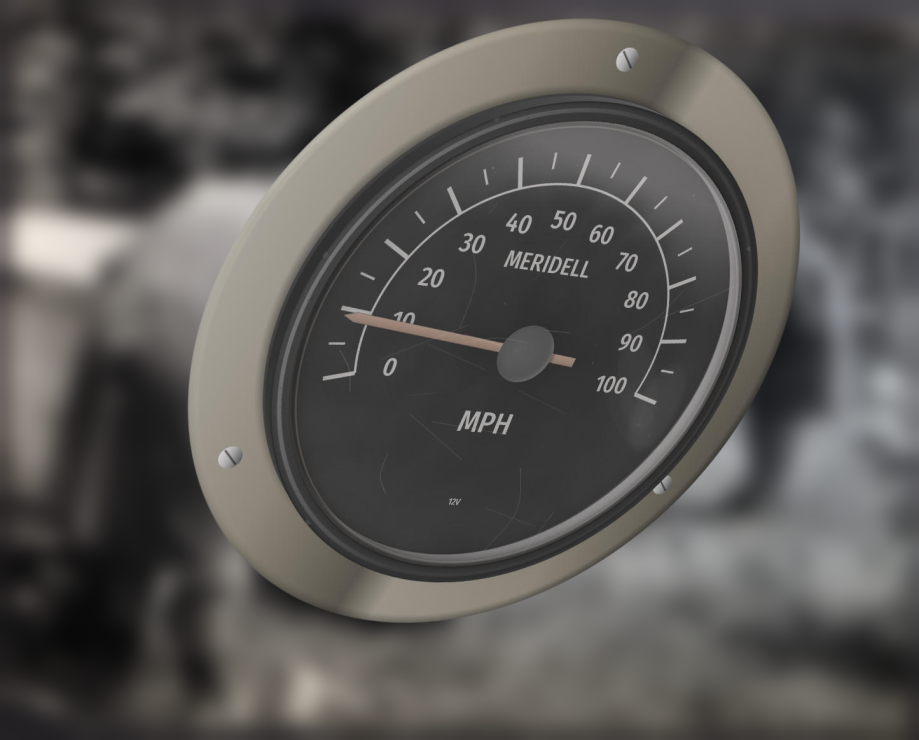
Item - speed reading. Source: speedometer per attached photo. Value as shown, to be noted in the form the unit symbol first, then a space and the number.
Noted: mph 10
